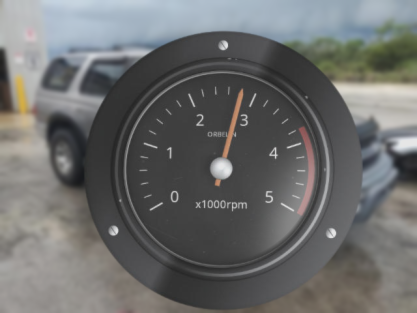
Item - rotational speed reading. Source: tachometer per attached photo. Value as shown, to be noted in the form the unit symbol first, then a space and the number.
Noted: rpm 2800
